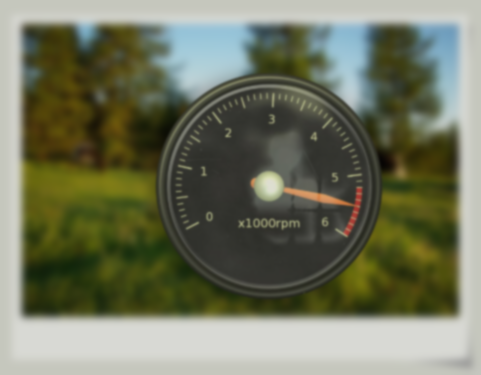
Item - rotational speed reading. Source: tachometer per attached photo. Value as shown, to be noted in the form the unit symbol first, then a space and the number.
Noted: rpm 5500
